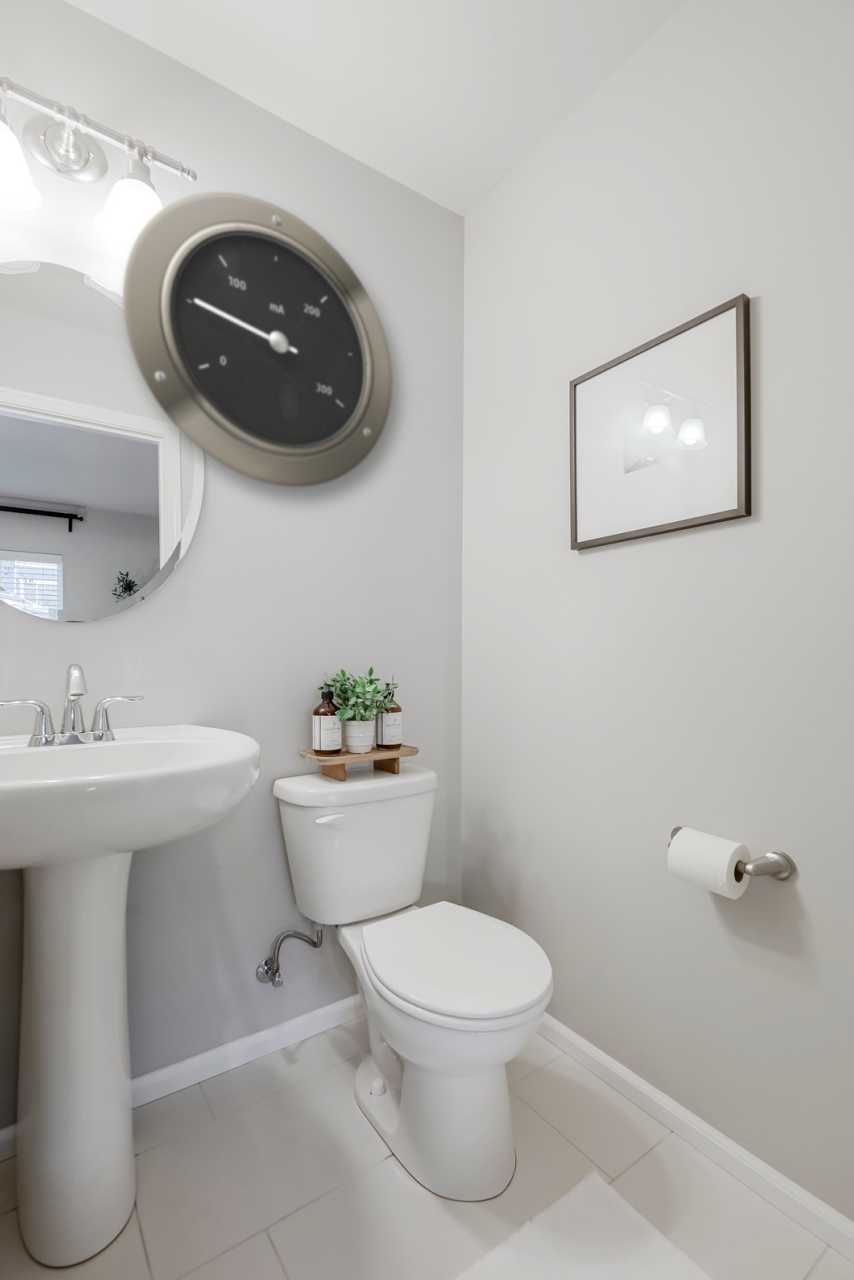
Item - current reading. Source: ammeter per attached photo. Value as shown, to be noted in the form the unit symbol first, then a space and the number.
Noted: mA 50
